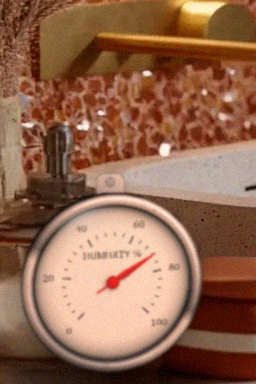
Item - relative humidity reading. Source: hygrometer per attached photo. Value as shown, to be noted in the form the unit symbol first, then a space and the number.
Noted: % 72
